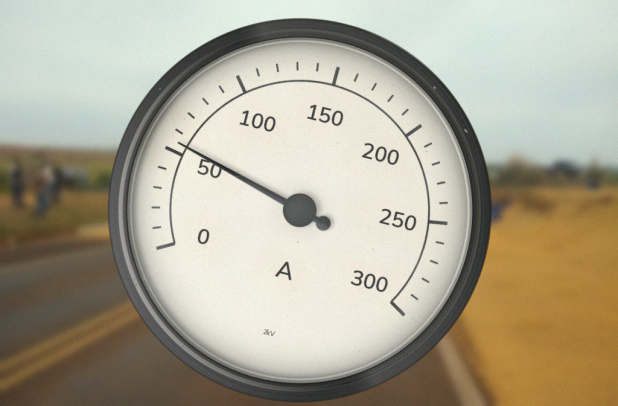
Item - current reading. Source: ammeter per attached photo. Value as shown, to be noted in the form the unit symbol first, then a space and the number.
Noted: A 55
